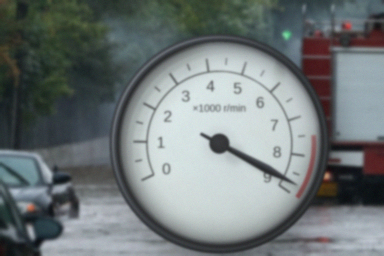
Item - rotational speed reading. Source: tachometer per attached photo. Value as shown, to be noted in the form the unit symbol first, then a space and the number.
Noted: rpm 8750
